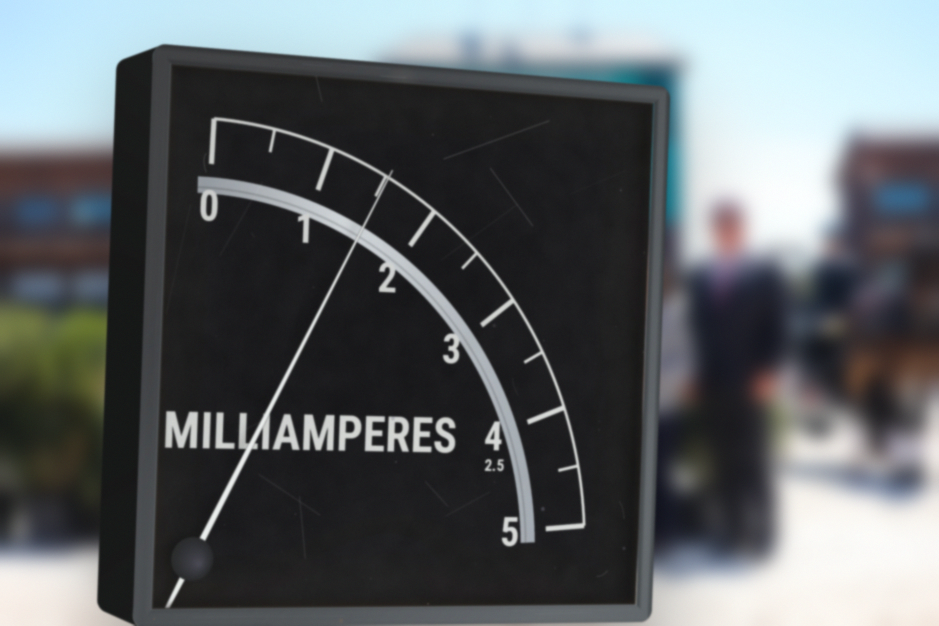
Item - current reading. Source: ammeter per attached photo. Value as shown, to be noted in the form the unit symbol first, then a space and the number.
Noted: mA 1.5
